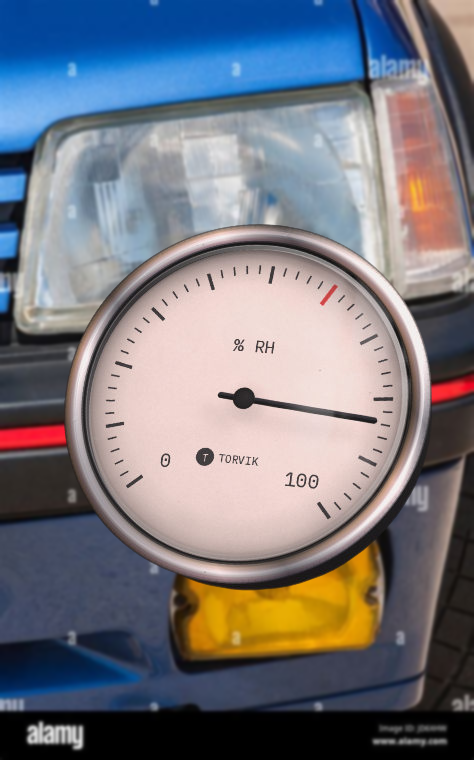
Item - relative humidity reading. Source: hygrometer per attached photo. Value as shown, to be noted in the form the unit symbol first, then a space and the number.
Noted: % 84
